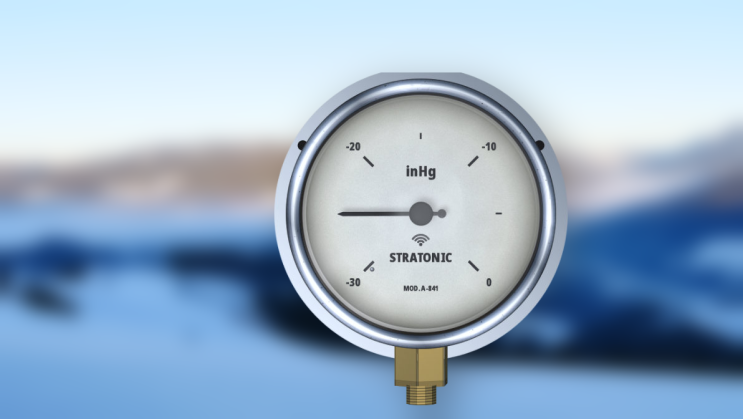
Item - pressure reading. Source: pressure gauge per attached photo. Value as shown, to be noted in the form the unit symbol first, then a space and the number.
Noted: inHg -25
